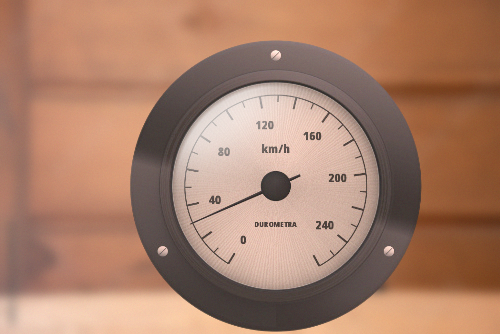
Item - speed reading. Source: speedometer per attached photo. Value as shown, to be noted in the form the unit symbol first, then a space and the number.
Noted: km/h 30
